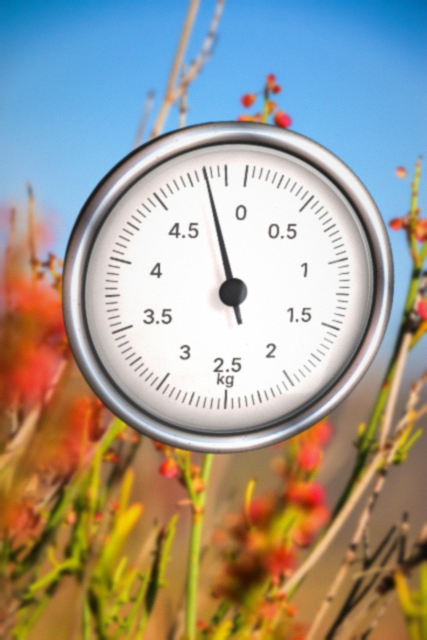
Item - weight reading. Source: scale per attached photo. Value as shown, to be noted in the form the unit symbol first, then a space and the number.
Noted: kg 4.85
